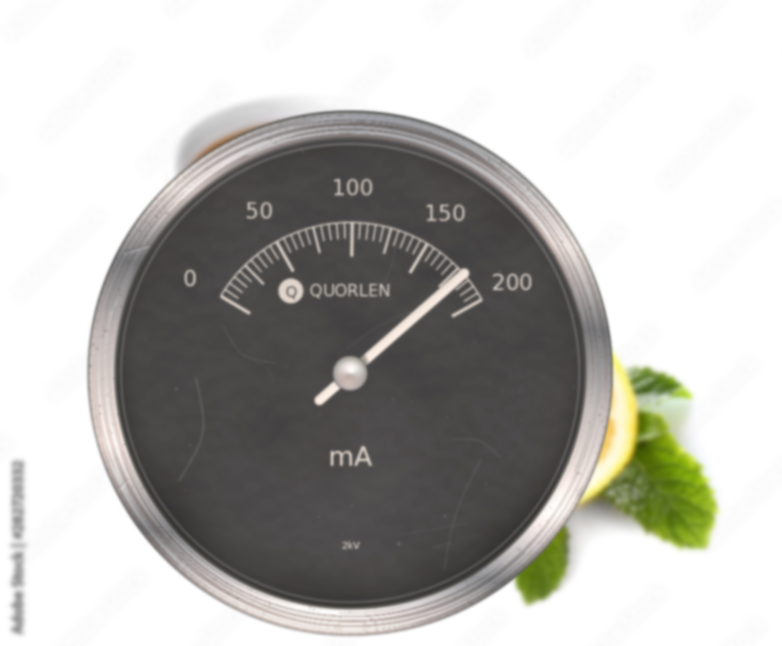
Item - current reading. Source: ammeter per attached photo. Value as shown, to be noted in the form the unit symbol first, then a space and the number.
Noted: mA 180
